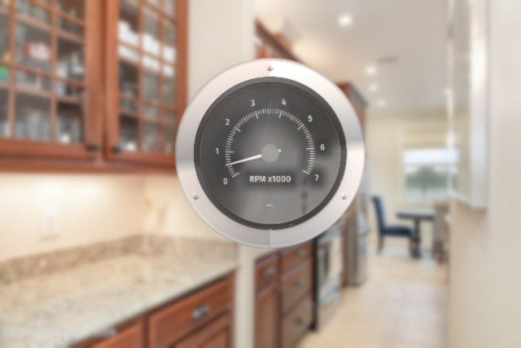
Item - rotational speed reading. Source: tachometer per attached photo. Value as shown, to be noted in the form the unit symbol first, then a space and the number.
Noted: rpm 500
